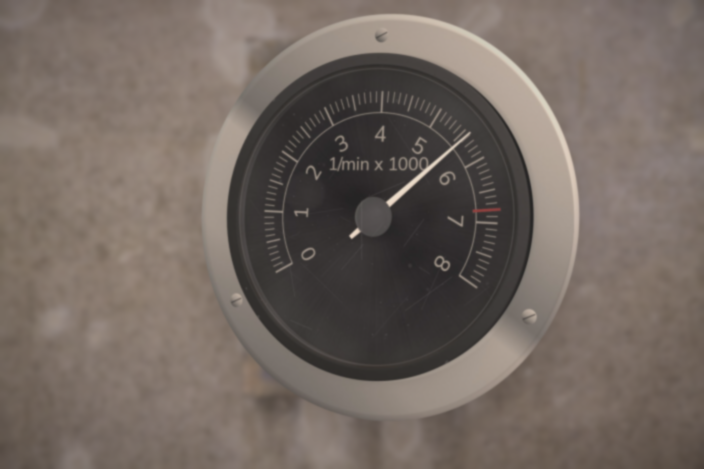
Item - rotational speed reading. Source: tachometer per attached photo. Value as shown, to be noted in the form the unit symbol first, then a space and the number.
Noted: rpm 5600
